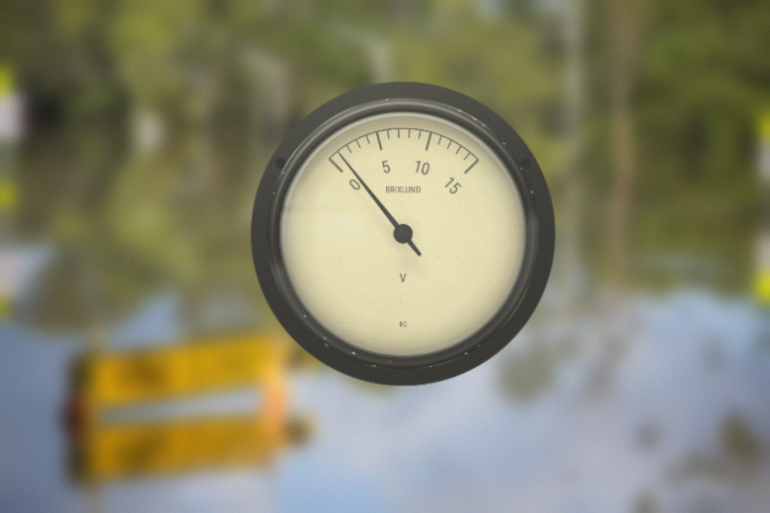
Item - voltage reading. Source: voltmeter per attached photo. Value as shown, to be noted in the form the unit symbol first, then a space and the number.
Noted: V 1
